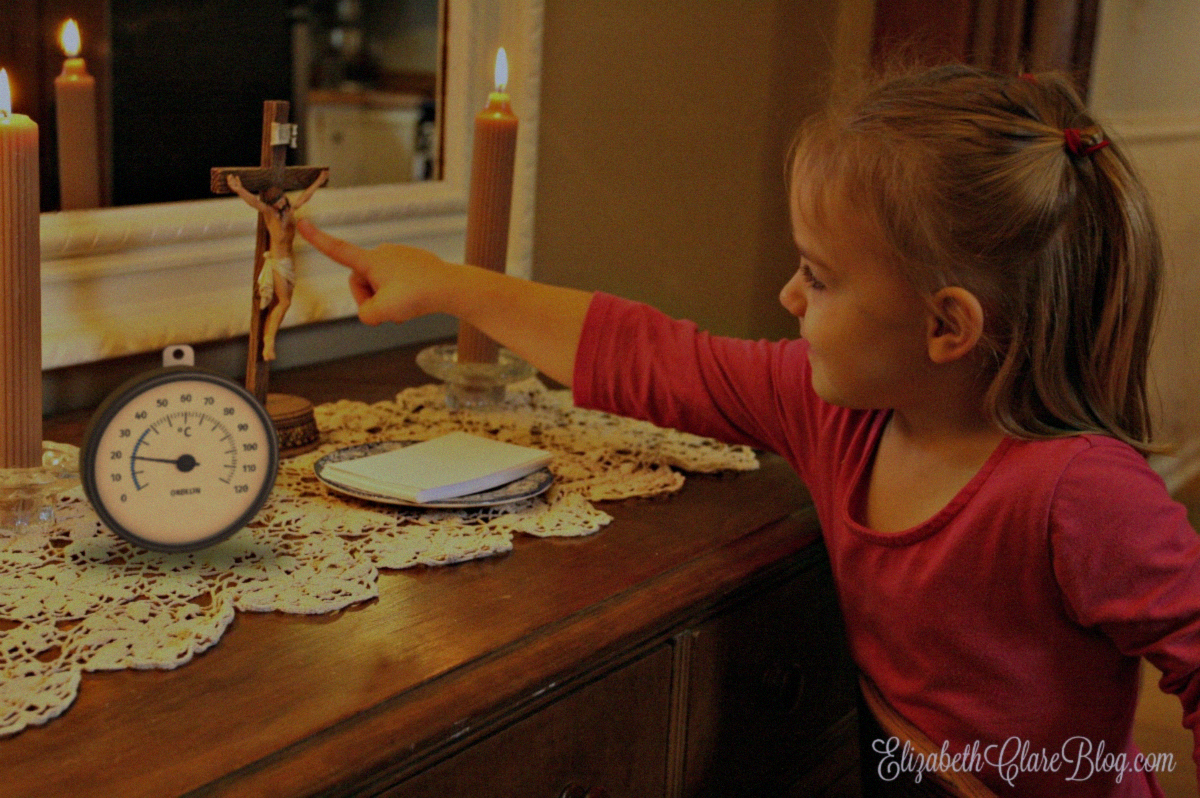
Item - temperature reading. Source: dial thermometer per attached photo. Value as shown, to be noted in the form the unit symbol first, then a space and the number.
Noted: °C 20
